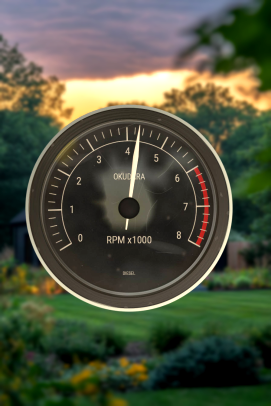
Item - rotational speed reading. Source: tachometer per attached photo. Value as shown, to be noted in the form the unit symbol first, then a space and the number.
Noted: rpm 4300
